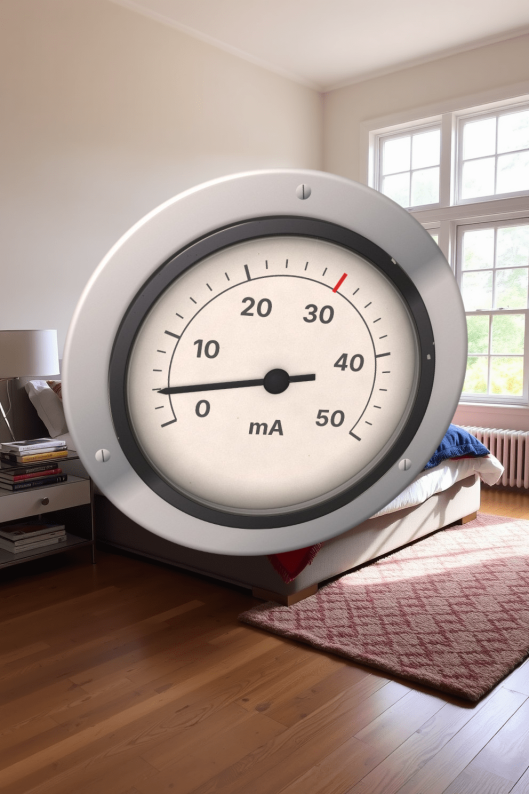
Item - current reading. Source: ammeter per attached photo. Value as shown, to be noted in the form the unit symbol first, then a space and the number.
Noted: mA 4
